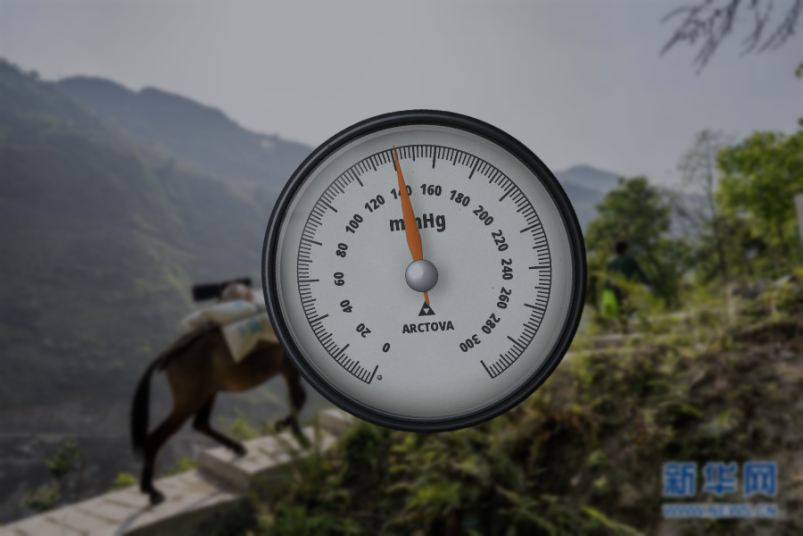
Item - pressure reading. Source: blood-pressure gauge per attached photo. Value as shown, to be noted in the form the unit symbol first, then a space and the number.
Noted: mmHg 142
